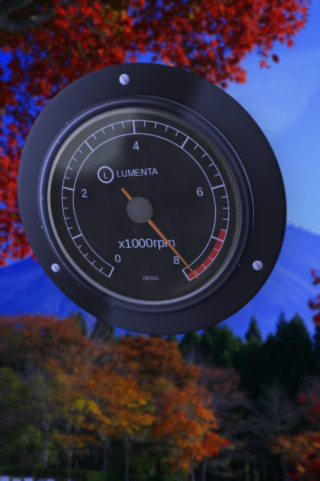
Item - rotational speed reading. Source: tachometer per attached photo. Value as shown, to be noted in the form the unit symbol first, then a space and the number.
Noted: rpm 7800
